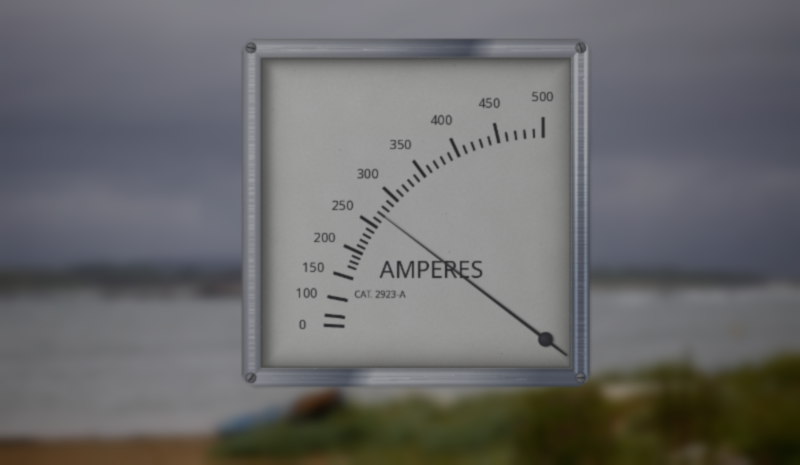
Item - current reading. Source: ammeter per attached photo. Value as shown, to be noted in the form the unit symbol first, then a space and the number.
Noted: A 270
